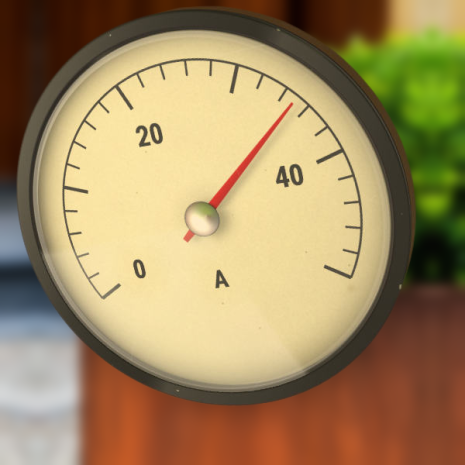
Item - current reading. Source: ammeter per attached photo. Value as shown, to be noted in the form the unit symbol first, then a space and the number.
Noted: A 35
